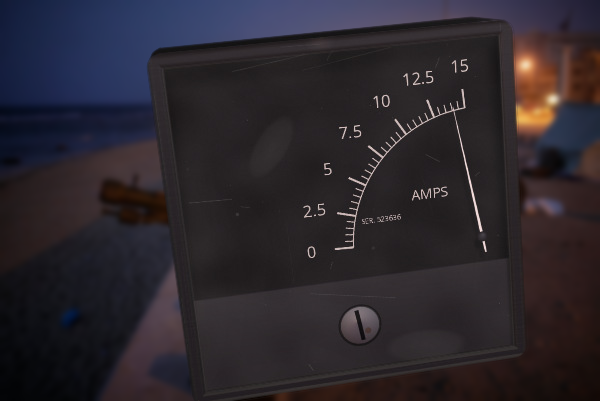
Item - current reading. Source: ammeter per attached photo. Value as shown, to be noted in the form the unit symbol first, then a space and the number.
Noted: A 14
